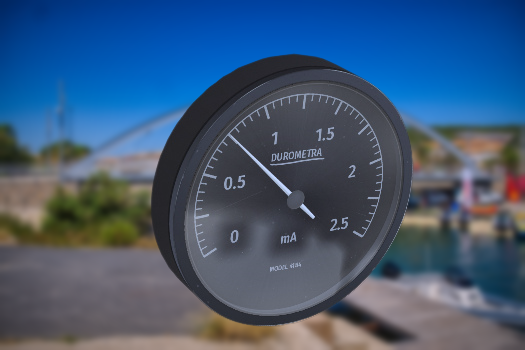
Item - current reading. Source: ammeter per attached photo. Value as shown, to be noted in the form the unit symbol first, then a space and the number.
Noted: mA 0.75
